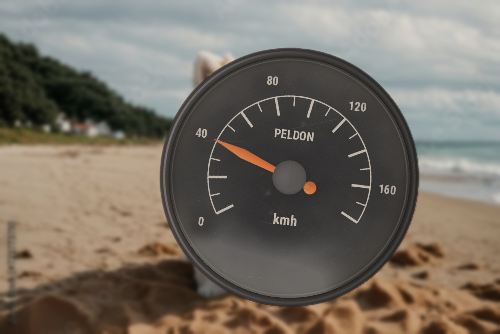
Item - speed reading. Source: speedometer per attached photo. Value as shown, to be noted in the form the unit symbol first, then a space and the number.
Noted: km/h 40
